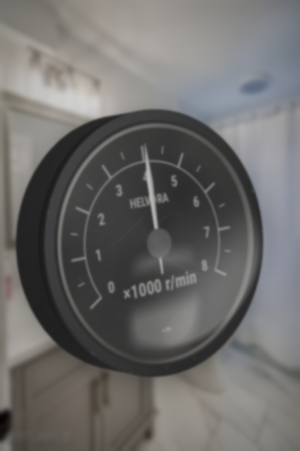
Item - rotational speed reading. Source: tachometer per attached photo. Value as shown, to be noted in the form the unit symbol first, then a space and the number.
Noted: rpm 4000
